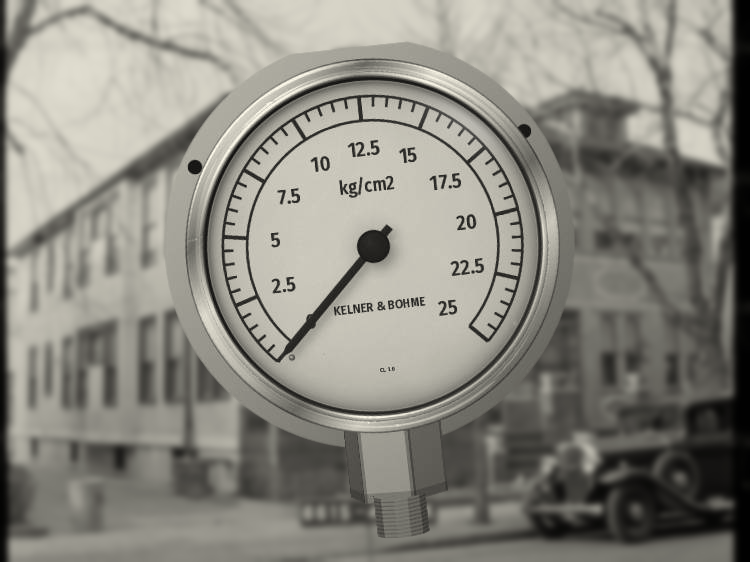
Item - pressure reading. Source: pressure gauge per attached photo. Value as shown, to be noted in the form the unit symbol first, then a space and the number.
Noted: kg/cm² 0
